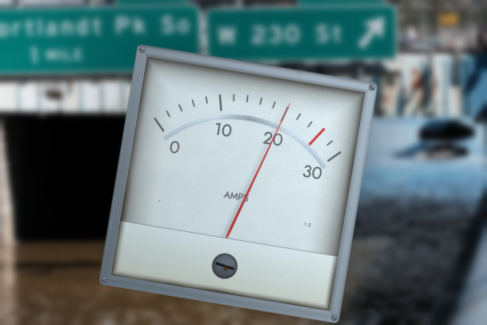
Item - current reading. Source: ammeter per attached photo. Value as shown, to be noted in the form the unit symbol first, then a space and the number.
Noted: A 20
